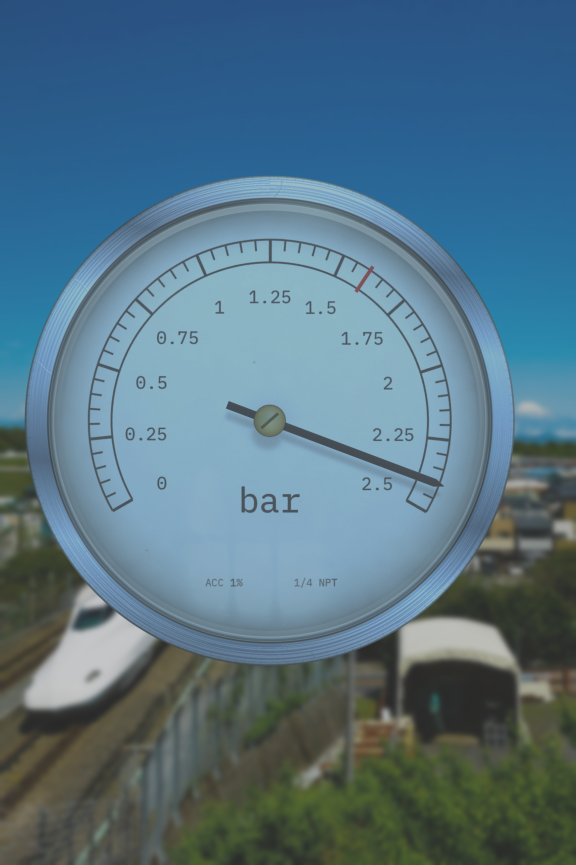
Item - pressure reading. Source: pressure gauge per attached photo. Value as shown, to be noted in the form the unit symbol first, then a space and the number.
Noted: bar 2.4
